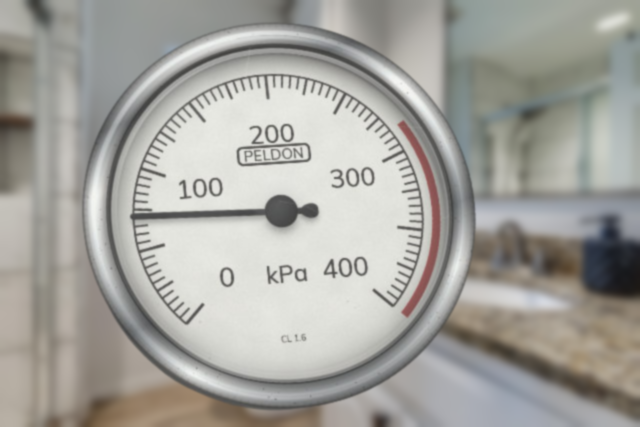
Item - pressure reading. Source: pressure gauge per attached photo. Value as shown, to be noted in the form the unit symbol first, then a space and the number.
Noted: kPa 70
